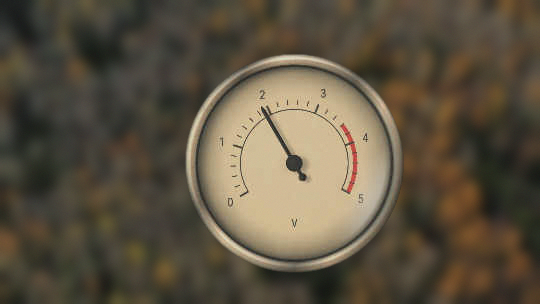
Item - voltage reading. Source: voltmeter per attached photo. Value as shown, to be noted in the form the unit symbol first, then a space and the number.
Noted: V 1.9
